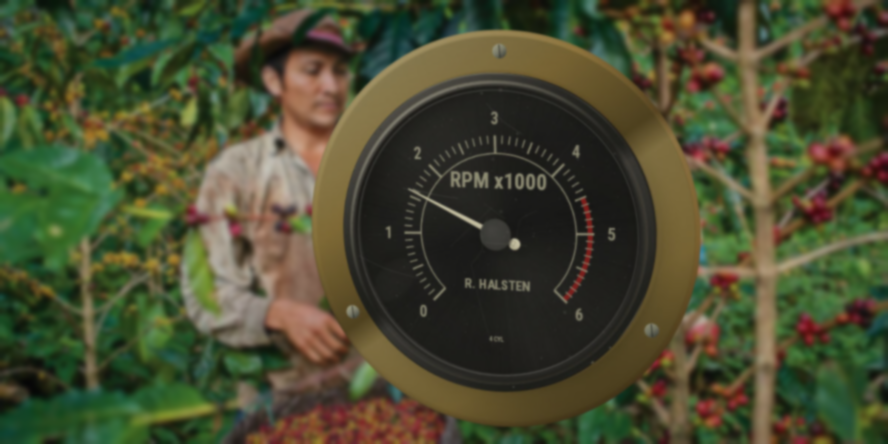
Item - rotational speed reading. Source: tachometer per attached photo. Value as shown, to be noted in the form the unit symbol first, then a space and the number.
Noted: rpm 1600
